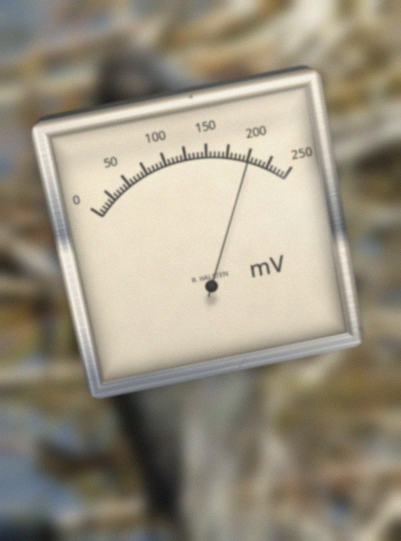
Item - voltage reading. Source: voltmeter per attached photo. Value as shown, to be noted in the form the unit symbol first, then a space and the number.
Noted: mV 200
